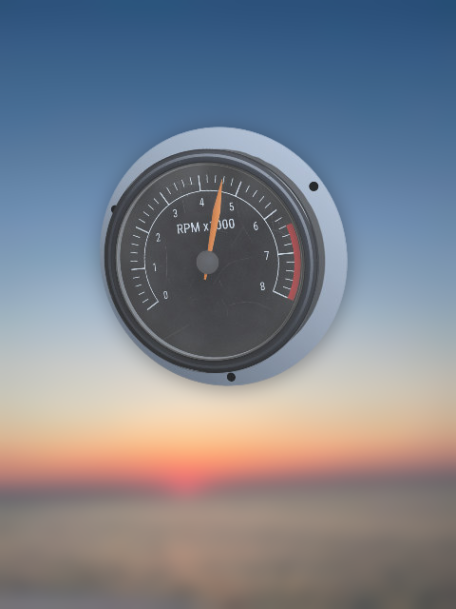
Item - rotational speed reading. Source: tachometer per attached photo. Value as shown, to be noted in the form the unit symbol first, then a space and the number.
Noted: rpm 4600
